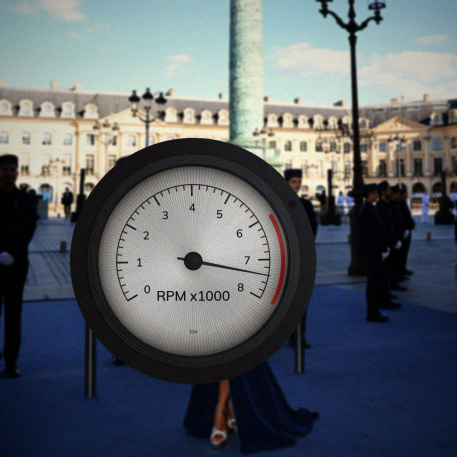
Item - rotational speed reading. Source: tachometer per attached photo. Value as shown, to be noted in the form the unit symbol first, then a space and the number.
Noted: rpm 7400
